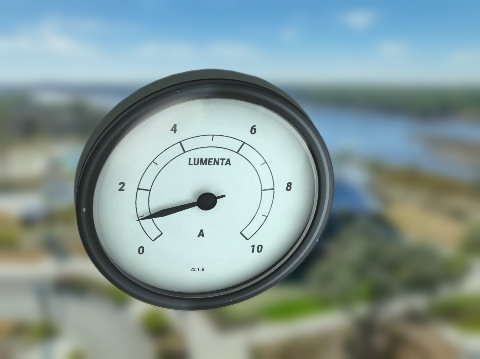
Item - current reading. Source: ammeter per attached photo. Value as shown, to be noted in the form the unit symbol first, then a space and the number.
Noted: A 1
